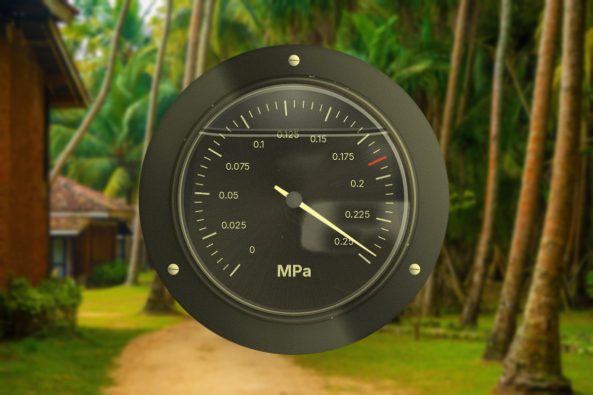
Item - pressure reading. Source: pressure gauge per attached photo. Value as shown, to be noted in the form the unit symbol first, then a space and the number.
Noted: MPa 0.245
